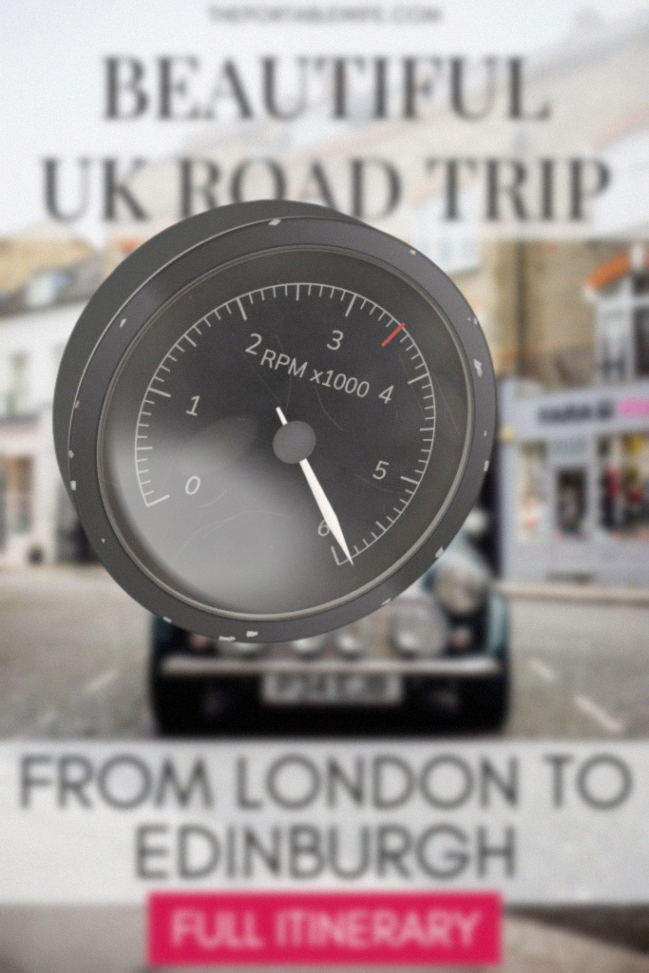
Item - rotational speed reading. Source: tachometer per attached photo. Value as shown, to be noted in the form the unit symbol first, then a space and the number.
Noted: rpm 5900
